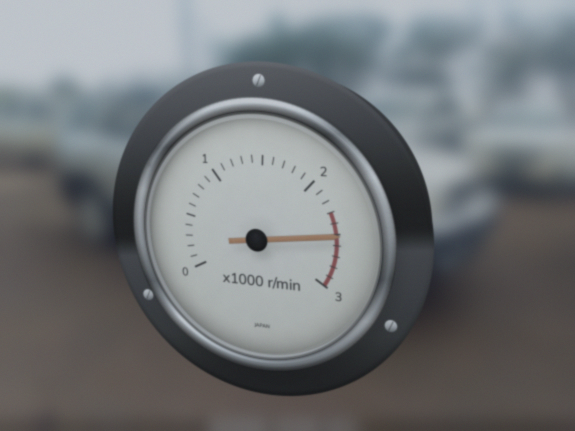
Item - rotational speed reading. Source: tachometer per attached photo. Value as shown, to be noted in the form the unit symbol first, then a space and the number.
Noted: rpm 2500
